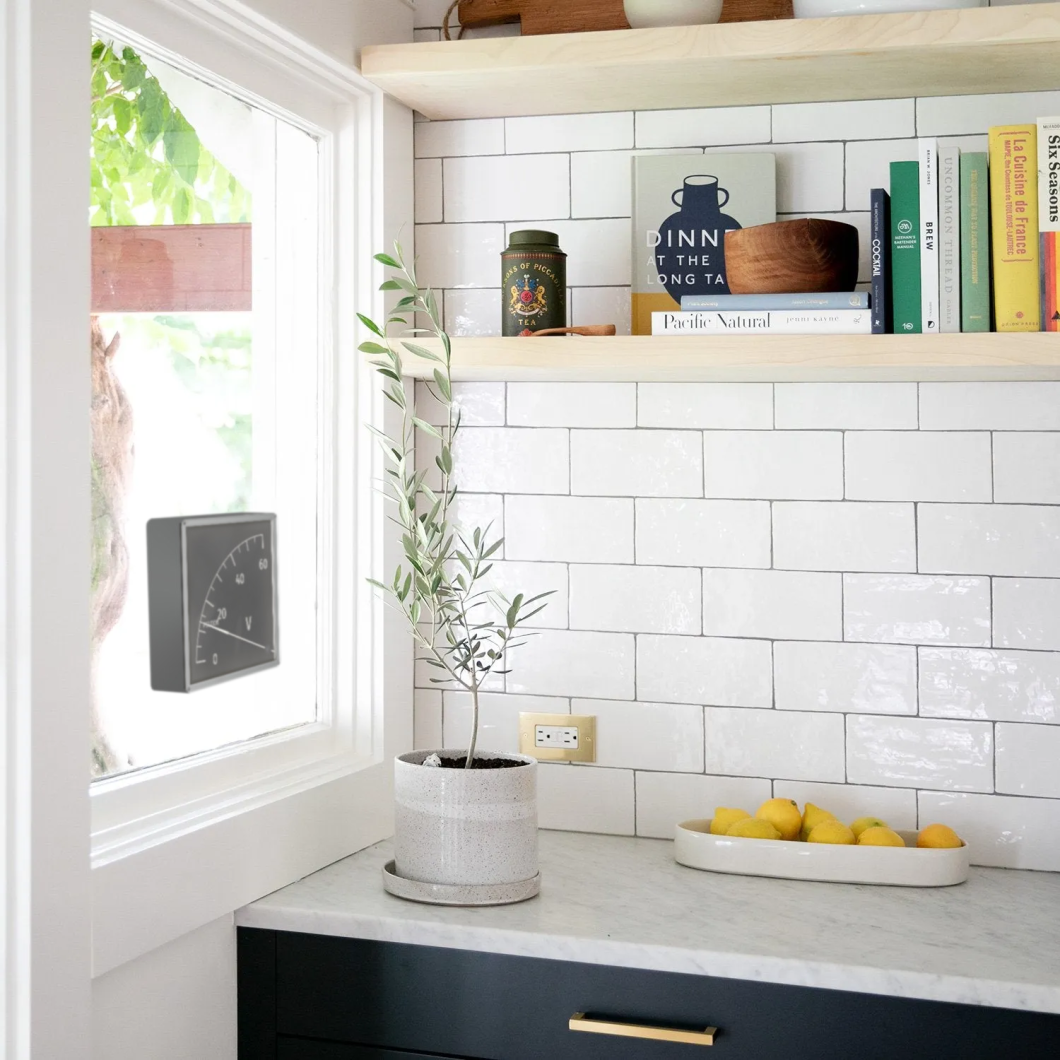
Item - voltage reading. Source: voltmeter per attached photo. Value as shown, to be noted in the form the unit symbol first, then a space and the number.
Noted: V 12.5
